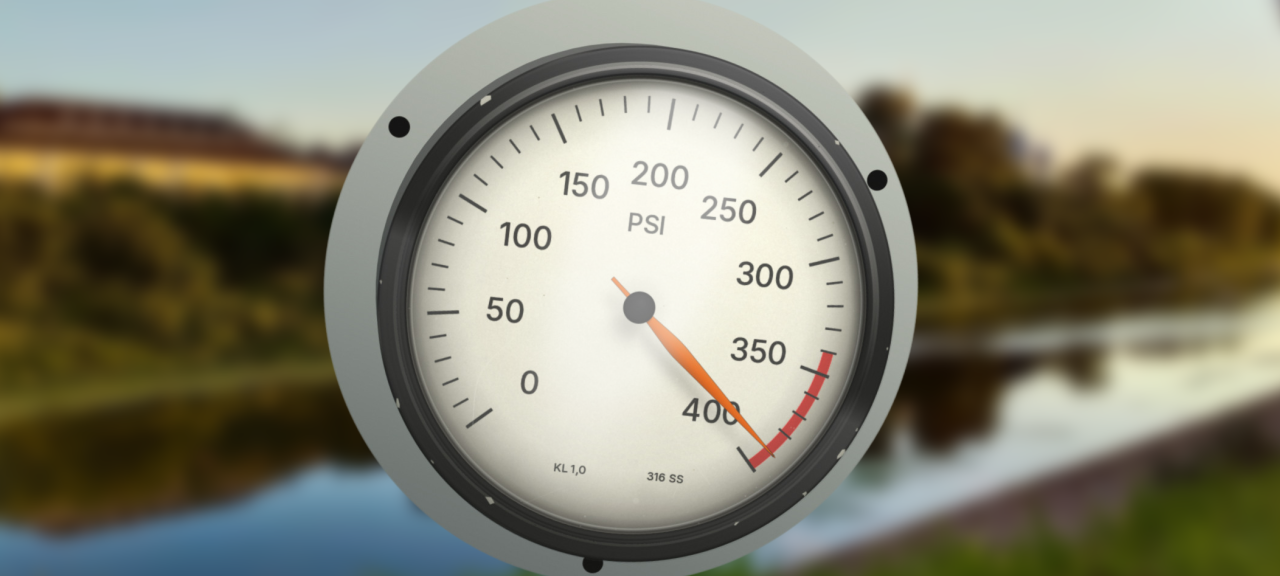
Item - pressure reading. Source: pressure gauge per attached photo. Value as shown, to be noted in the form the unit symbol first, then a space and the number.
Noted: psi 390
